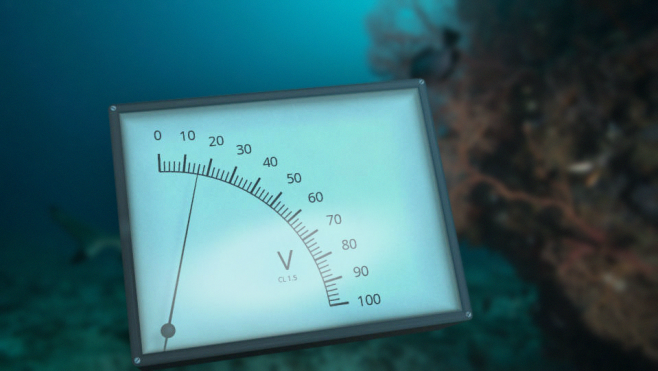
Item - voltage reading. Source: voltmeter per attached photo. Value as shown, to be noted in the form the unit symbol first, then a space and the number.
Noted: V 16
